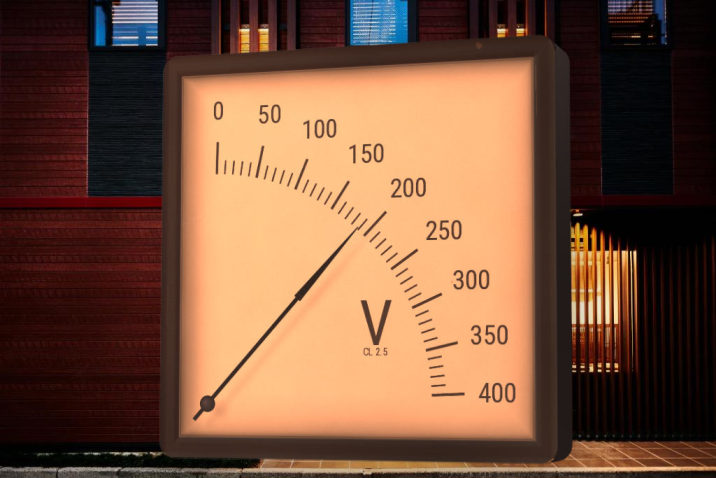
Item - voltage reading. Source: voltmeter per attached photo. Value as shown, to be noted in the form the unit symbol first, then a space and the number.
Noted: V 190
